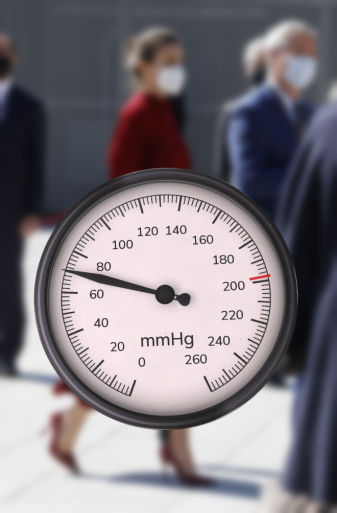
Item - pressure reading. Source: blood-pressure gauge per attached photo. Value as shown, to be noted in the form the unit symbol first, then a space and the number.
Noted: mmHg 70
